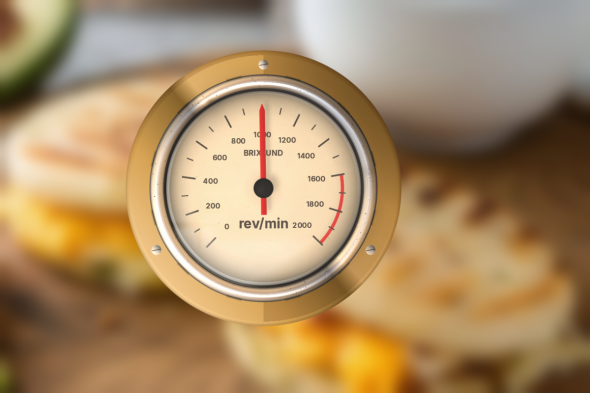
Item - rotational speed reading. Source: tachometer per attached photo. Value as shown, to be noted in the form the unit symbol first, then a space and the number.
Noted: rpm 1000
